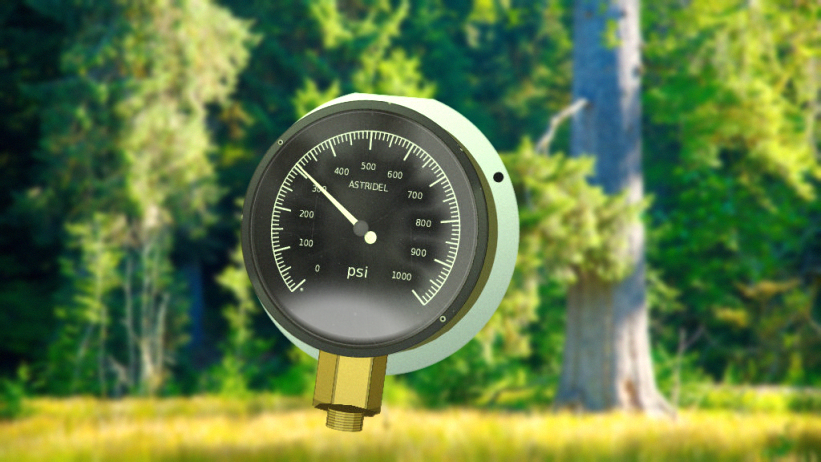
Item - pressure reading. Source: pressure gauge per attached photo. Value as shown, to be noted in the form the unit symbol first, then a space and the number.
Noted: psi 310
